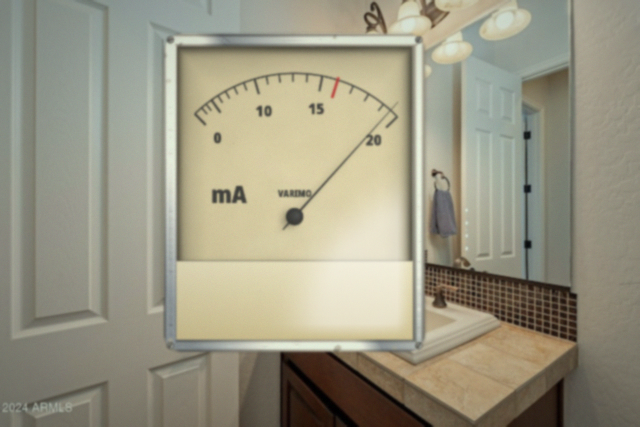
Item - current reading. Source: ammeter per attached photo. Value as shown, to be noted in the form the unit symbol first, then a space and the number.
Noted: mA 19.5
